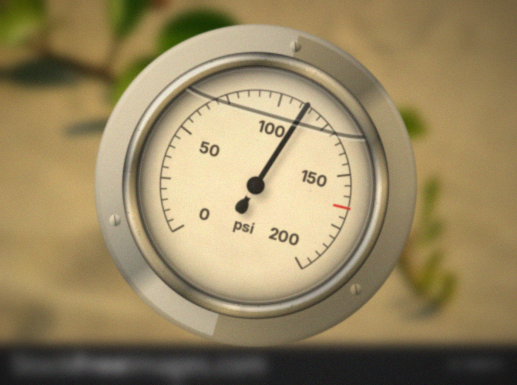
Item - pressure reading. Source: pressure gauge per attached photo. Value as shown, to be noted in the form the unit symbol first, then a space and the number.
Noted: psi 112.5
